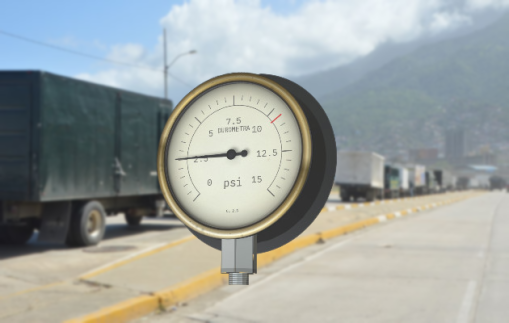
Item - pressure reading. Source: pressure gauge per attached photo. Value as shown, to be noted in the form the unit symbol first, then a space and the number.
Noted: psi 2.5
